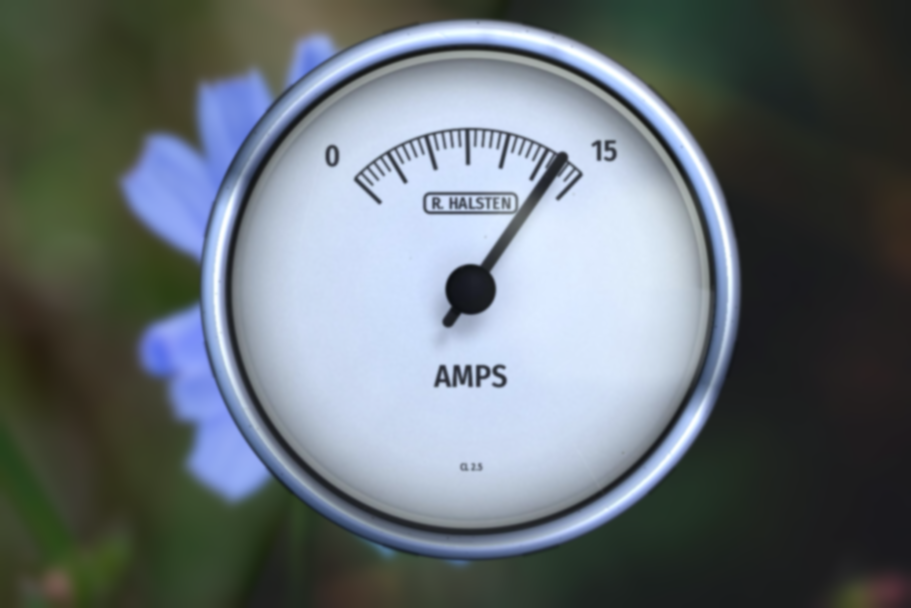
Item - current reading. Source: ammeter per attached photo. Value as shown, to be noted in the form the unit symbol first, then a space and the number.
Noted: A 13.5
